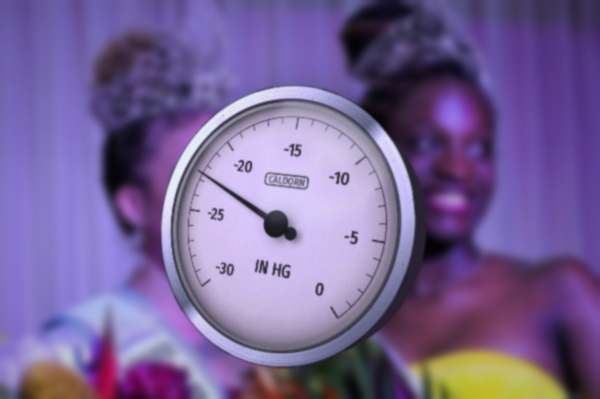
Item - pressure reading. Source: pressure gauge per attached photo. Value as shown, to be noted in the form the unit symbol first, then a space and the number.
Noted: inHg -22.5
